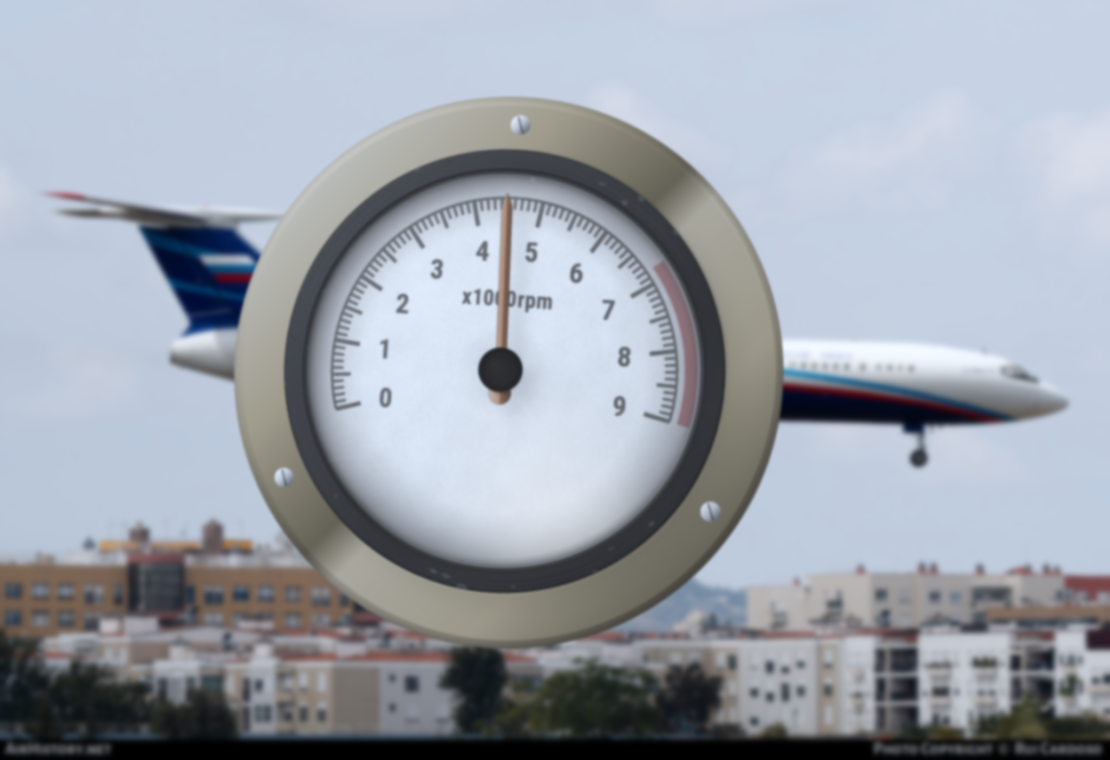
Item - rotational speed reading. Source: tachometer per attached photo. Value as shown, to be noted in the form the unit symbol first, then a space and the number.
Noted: rpm 4500
